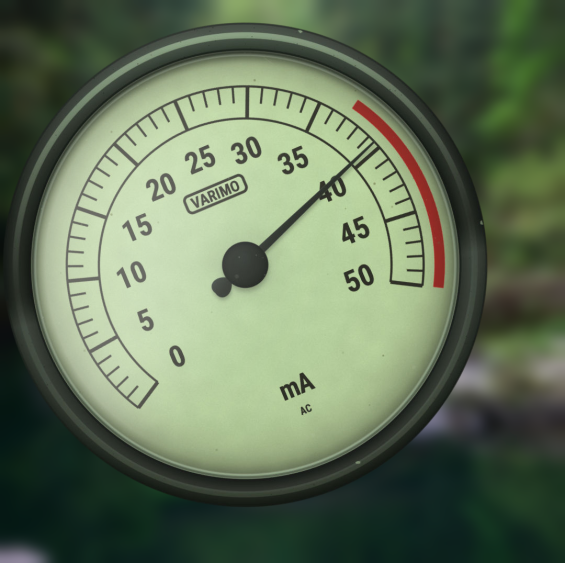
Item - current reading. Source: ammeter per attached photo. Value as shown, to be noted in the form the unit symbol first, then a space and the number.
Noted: mA 39.5
